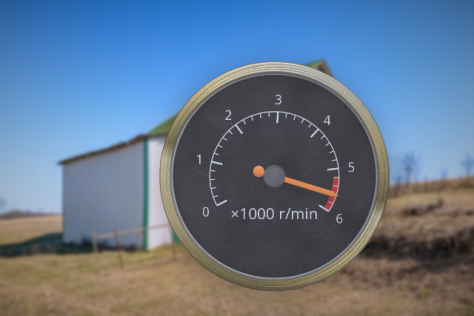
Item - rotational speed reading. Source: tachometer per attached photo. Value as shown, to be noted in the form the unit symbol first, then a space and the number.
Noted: rpm 5600
